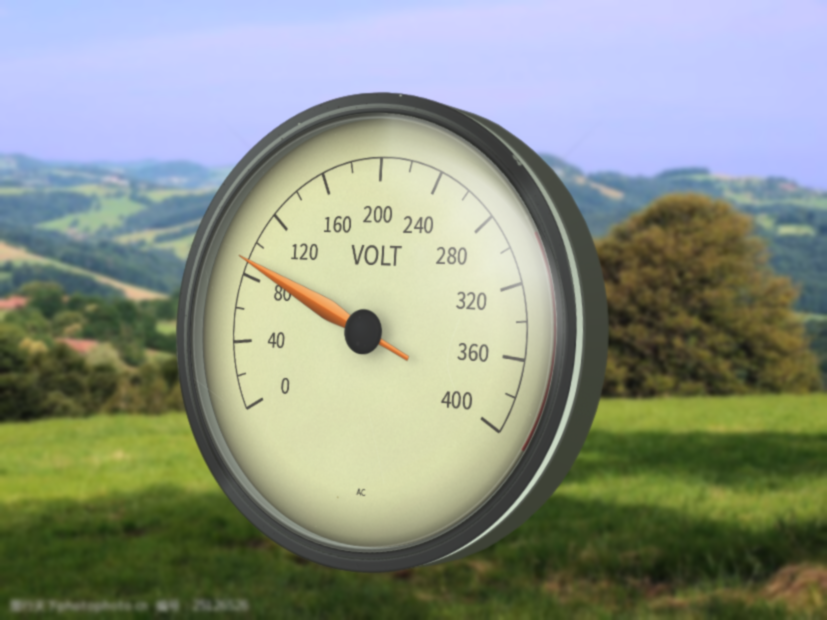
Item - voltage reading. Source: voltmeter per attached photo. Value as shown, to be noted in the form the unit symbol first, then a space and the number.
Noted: V 90
